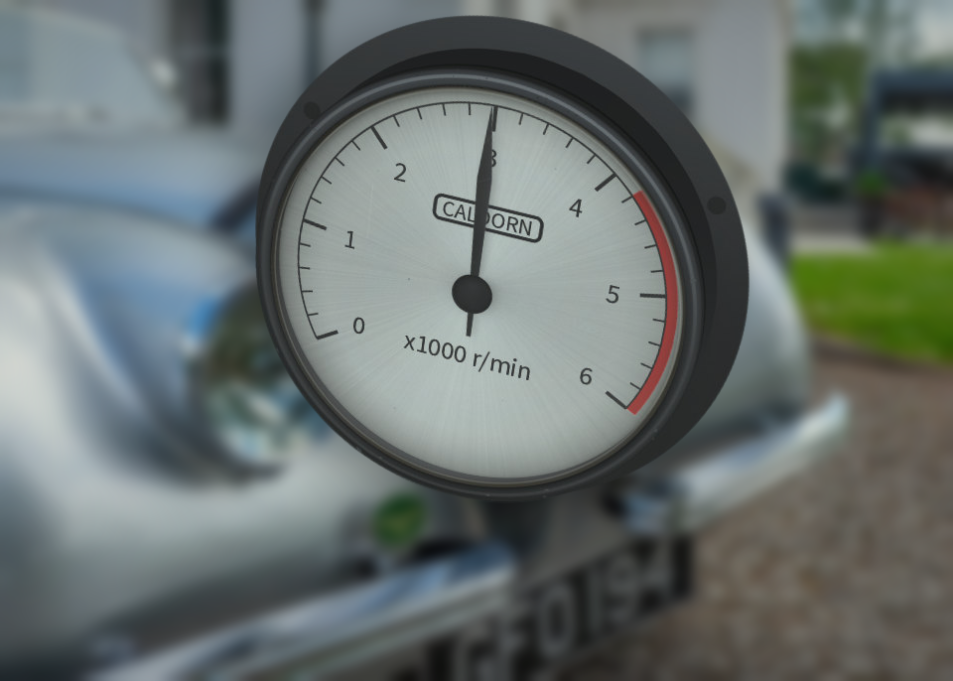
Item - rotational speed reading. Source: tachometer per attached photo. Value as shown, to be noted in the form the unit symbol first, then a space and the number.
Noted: rpm 3000
